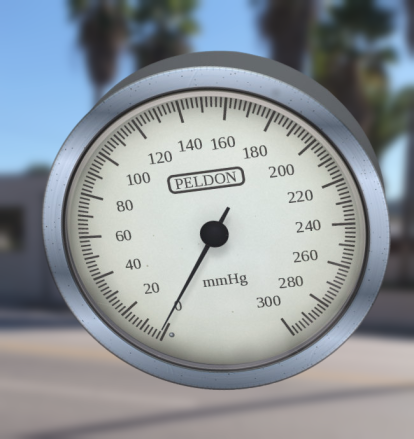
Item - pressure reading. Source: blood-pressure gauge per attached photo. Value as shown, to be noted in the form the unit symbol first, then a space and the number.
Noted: mmHg 2
